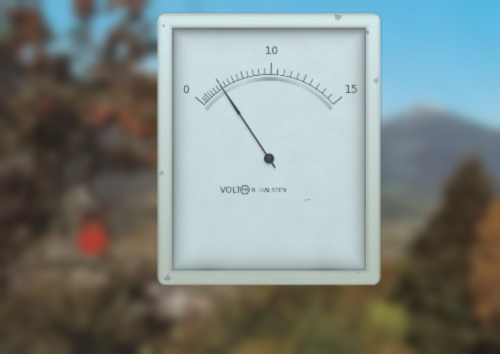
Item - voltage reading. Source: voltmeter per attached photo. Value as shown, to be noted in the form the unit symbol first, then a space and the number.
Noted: V 5
